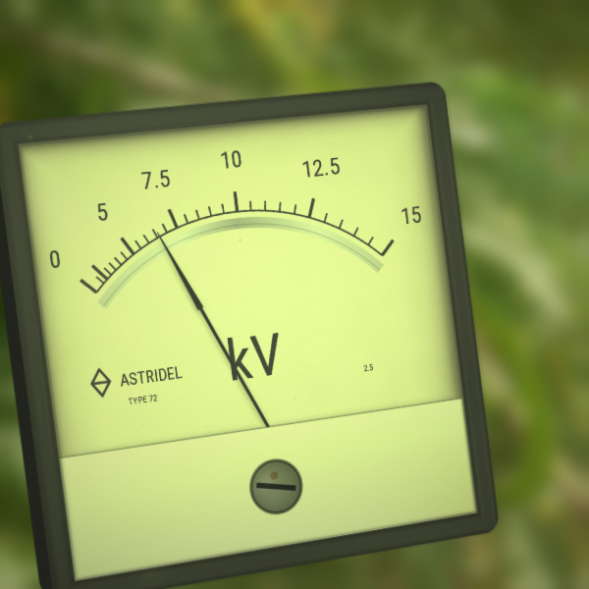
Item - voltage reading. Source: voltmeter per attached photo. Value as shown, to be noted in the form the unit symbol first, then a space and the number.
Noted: kV 6.5
